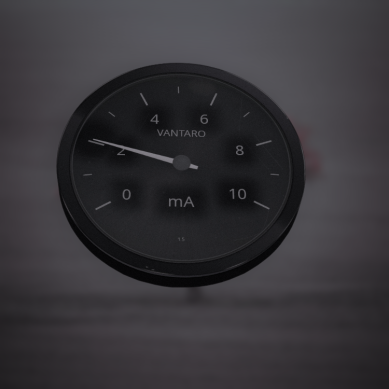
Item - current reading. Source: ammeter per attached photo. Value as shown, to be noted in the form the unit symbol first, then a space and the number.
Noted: mA 2
